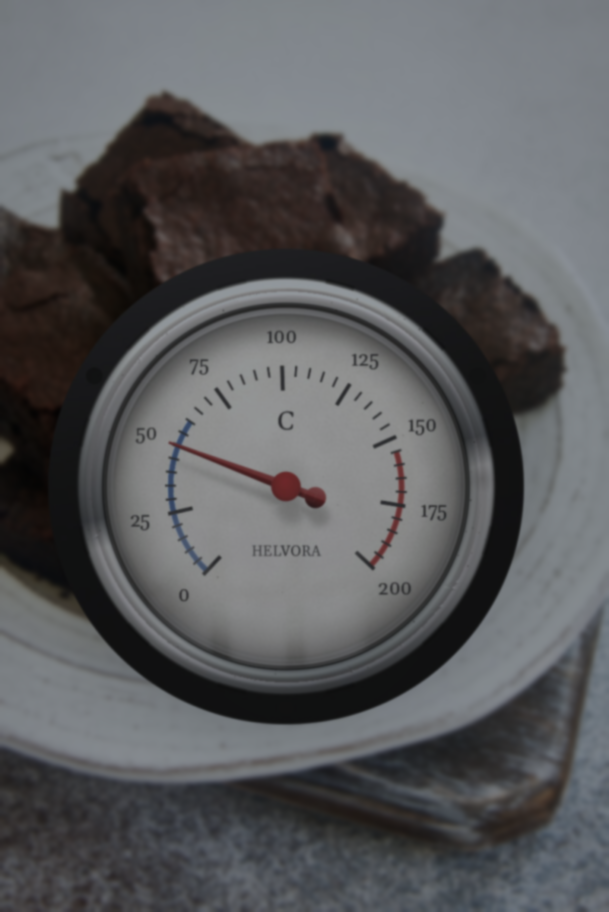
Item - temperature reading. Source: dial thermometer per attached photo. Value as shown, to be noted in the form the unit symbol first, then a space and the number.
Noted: °C 50
